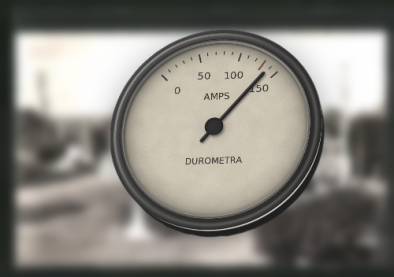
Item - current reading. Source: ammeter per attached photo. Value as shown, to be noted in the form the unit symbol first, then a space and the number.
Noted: A 140
